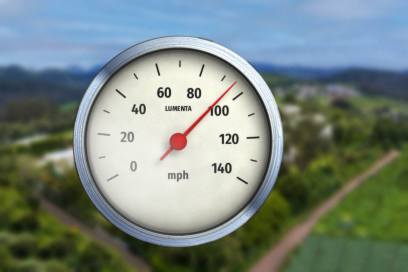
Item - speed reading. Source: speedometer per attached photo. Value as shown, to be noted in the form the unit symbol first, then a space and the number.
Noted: mph 95
